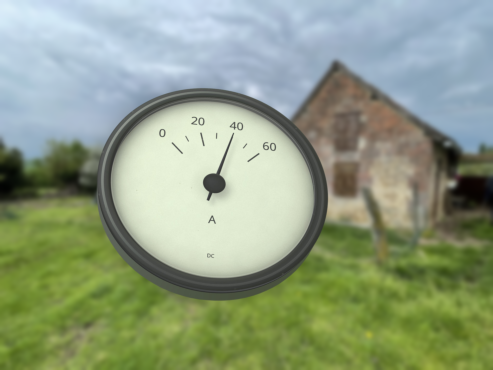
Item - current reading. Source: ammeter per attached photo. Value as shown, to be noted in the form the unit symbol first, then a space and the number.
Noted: A 40
